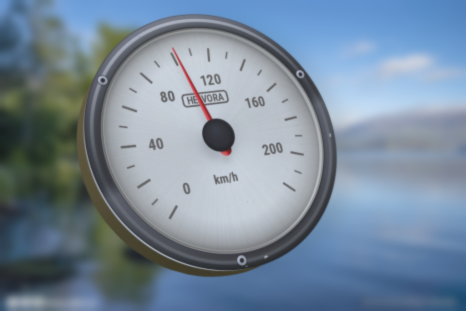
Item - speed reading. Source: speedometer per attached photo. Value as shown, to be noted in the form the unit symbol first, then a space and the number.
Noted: km/h 100
